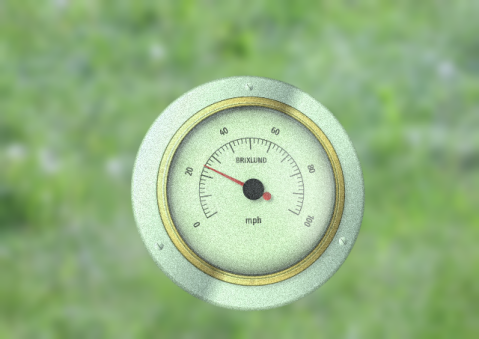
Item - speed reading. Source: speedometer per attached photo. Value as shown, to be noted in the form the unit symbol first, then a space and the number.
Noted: mph 24
